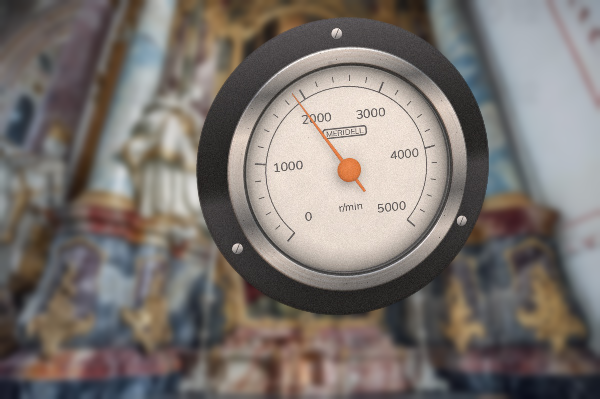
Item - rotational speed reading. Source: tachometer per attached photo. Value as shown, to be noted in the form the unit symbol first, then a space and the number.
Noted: rpm 1900
